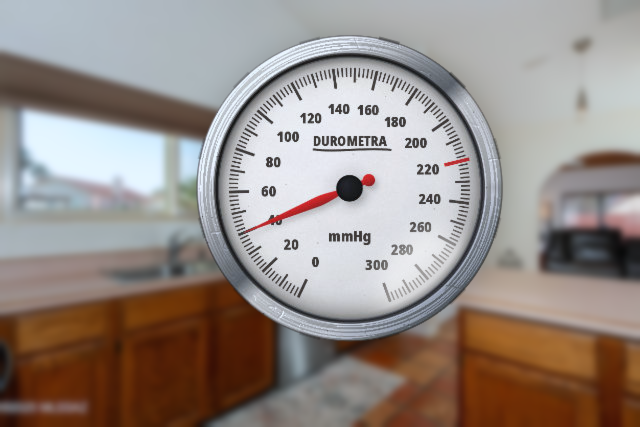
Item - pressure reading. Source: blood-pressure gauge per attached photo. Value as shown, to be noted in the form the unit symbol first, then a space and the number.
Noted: mmHg 40
